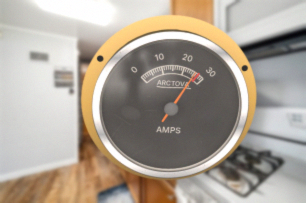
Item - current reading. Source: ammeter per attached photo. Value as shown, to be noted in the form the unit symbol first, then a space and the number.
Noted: A 25
